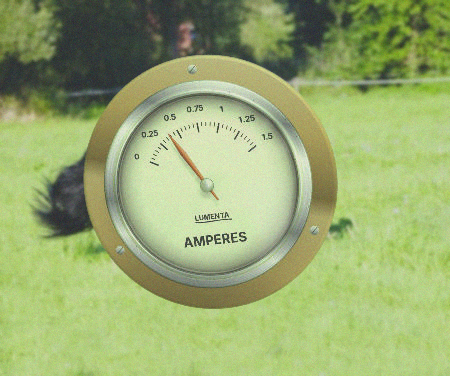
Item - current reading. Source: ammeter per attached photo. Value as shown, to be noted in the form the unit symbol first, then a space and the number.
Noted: A 0.4
